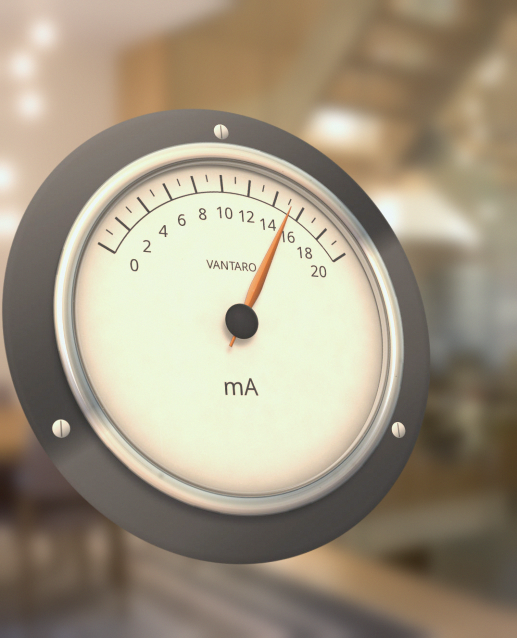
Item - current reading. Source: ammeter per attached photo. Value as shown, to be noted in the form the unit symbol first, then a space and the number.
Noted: mA 15
